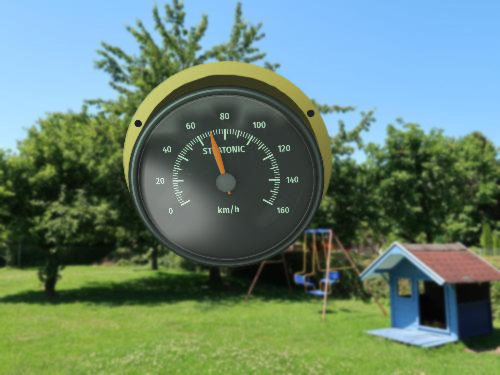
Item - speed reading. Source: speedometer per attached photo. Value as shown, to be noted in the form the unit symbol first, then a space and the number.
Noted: km/h 70
